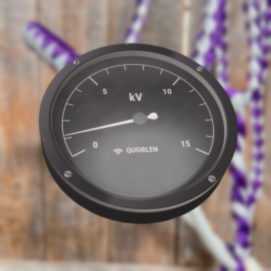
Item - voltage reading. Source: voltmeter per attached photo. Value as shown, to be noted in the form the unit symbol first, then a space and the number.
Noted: kV 1
